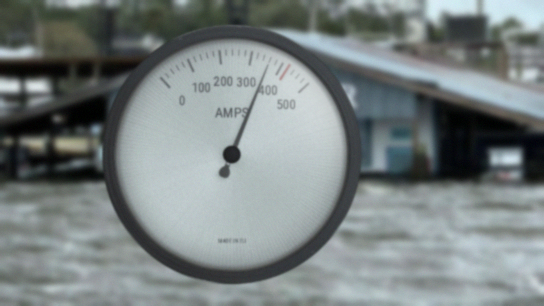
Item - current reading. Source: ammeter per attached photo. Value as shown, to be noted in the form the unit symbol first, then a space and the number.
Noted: A 360
